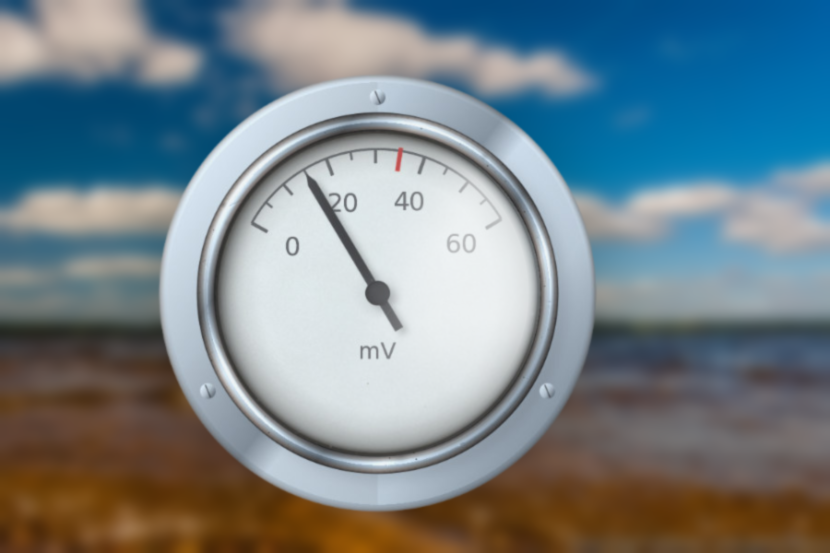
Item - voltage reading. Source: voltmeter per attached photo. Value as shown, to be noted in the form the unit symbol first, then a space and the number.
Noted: mV 15
